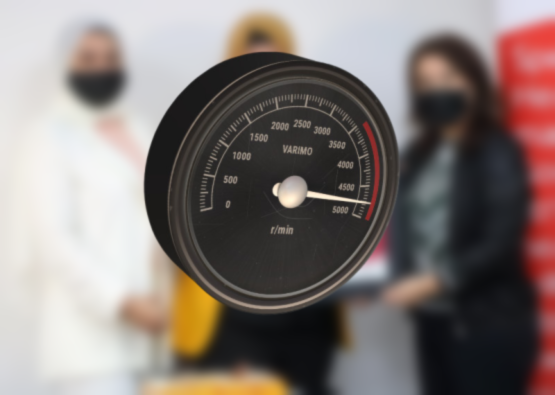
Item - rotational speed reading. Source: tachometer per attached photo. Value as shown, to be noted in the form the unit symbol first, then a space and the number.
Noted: rpm 4750
